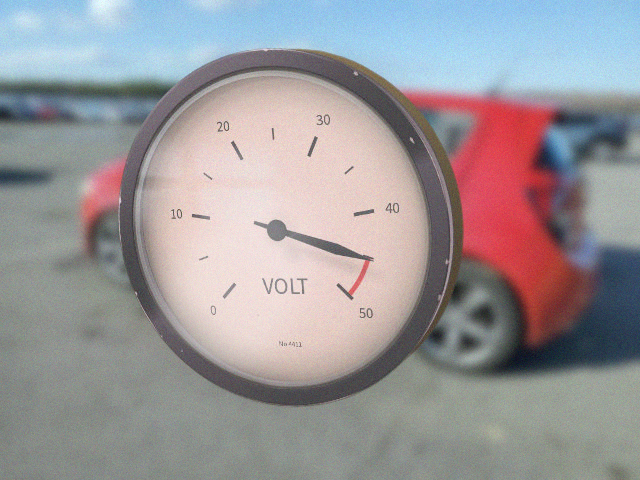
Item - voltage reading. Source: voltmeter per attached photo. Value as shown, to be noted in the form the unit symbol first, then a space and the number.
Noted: V 45
